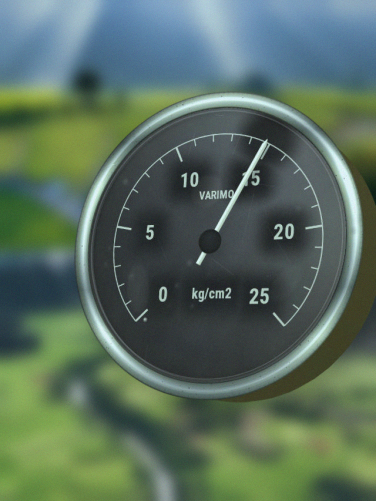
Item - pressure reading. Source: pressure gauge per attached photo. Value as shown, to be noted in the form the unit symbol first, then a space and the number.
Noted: kg/cm² 15
